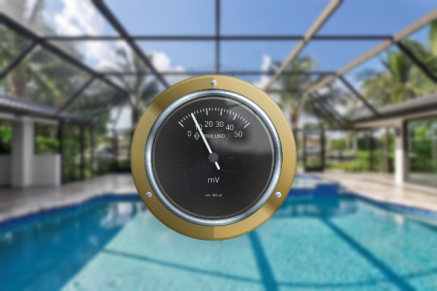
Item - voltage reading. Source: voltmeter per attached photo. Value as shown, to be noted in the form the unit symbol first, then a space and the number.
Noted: mV 10
